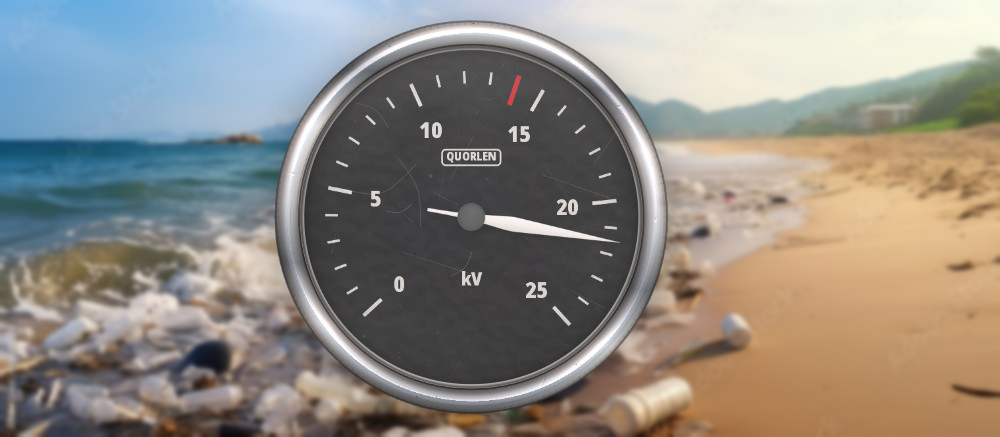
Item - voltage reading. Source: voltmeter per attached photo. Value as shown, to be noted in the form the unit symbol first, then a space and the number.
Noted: kV 21.5
